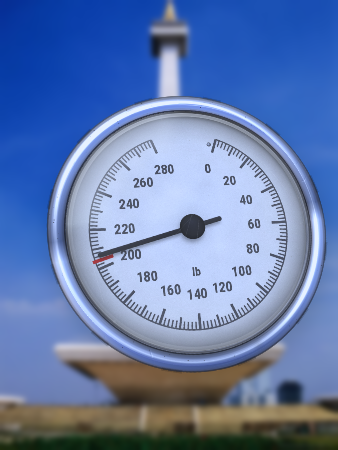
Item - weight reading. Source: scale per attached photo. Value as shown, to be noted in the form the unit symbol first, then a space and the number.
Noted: lb 206
